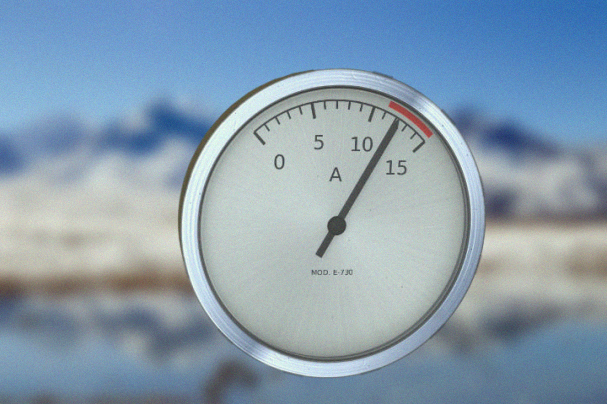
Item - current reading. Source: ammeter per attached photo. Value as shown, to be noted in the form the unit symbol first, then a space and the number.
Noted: A 12
